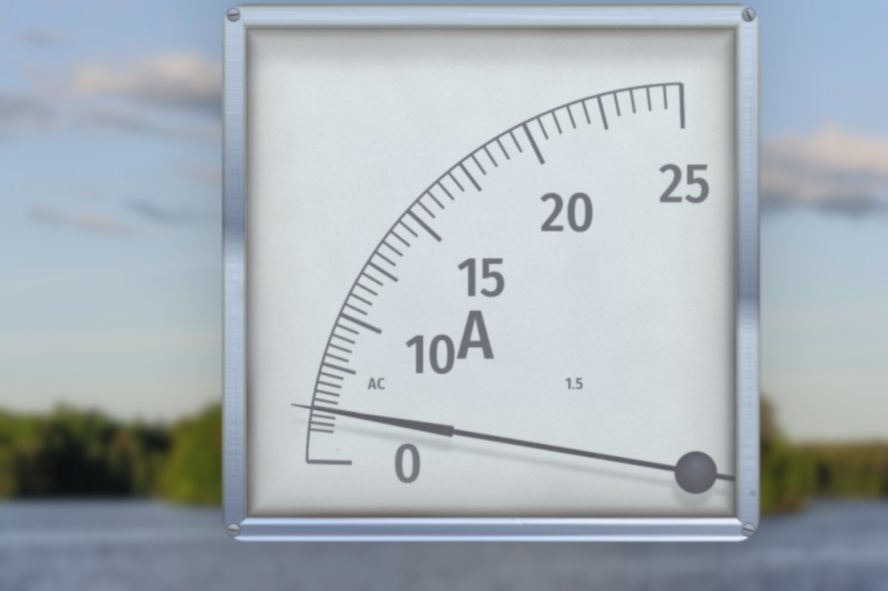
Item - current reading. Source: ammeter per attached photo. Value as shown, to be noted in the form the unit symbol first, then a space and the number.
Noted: A 5
